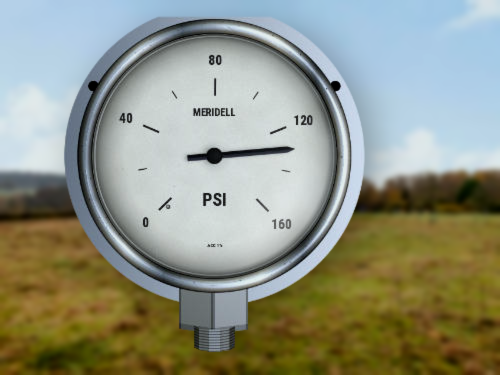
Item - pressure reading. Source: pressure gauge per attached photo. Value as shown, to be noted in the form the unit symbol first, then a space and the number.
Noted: psi 130
